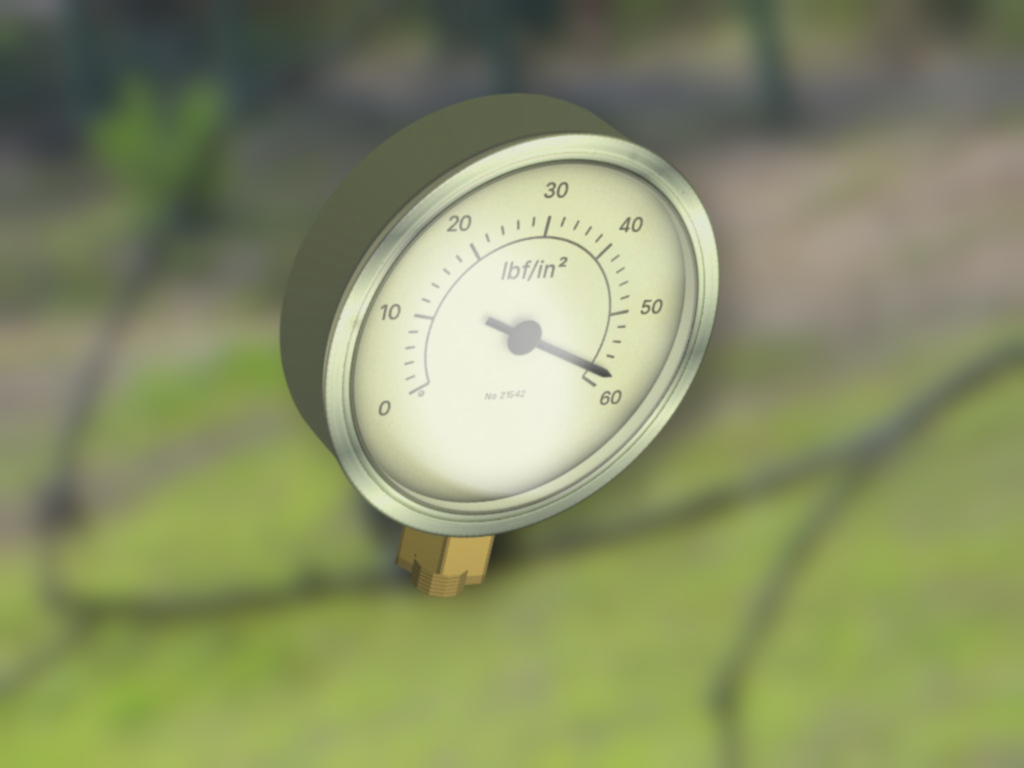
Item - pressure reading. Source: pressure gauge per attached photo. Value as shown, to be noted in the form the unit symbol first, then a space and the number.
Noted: psi 58
